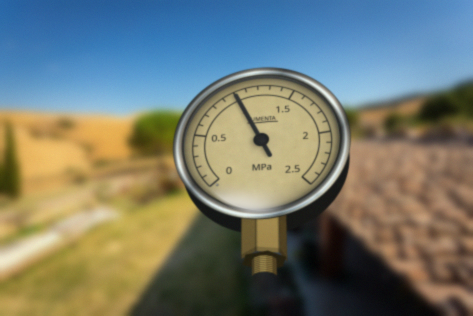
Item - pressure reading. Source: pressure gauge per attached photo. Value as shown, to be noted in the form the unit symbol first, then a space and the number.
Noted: MPa 1
